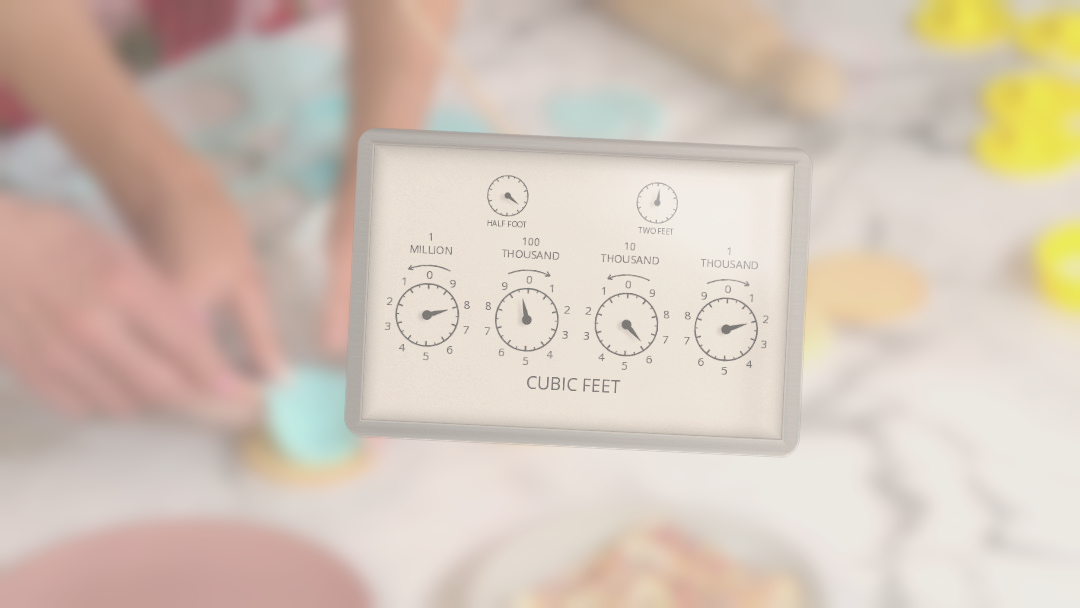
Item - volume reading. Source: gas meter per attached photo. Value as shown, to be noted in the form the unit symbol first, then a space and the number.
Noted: ft³ 796200
